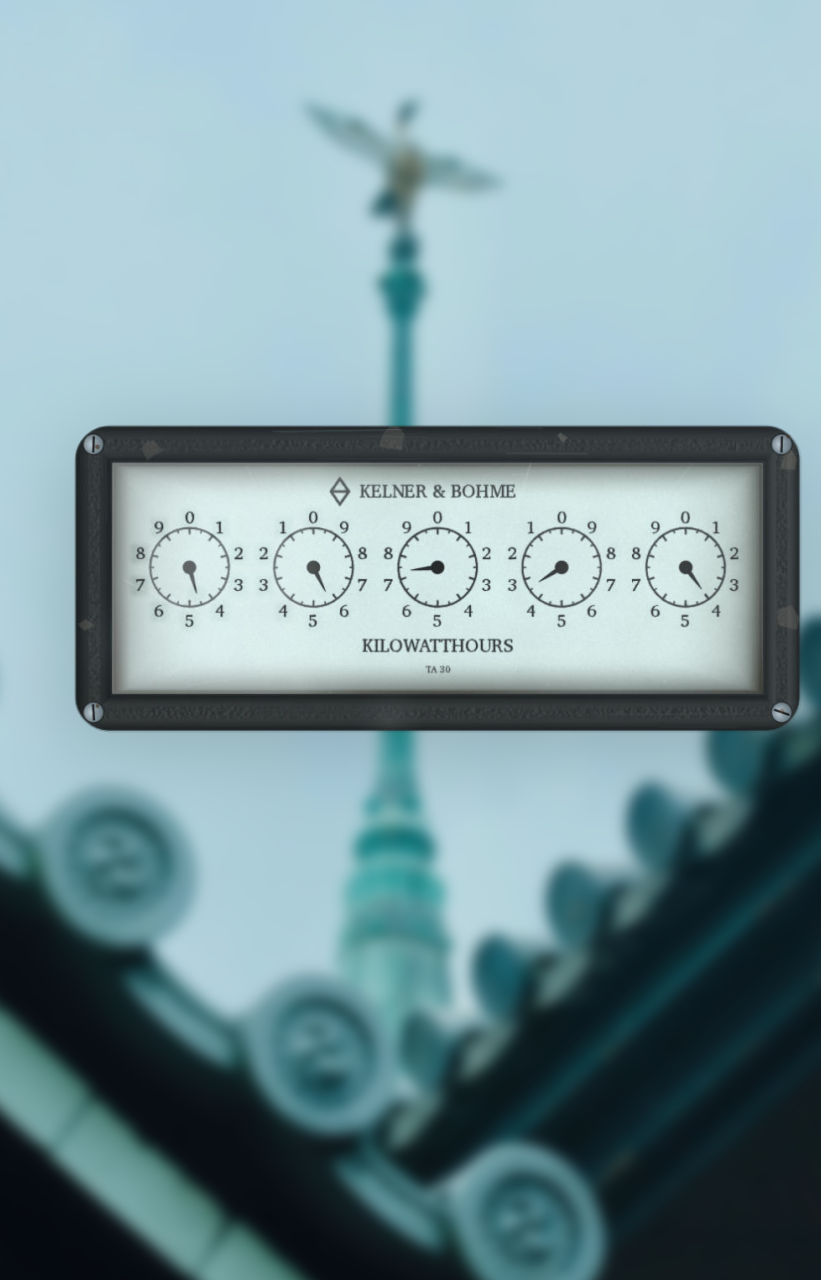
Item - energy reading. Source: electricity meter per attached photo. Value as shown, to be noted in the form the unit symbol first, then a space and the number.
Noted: kWh 45734
